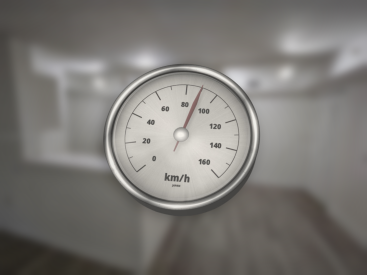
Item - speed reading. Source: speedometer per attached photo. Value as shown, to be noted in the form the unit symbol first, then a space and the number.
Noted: km/h 90
